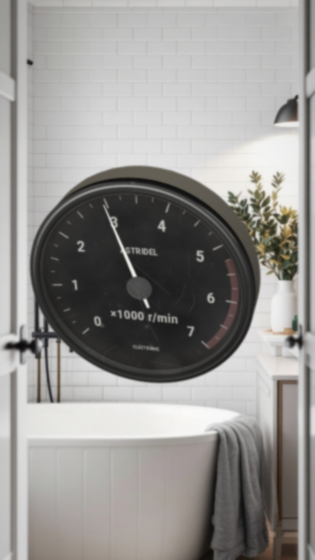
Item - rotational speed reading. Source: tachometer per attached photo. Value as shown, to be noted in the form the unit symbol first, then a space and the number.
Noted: rpm 3000
